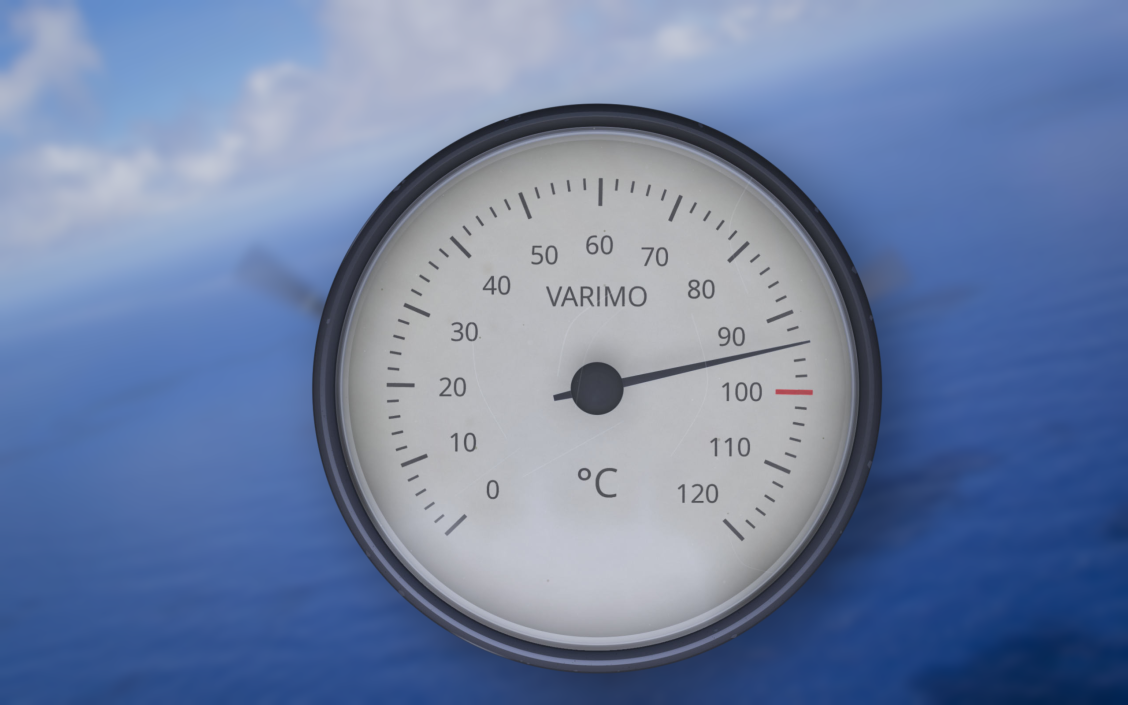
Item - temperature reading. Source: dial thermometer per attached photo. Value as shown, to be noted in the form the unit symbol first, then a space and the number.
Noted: °C 94
